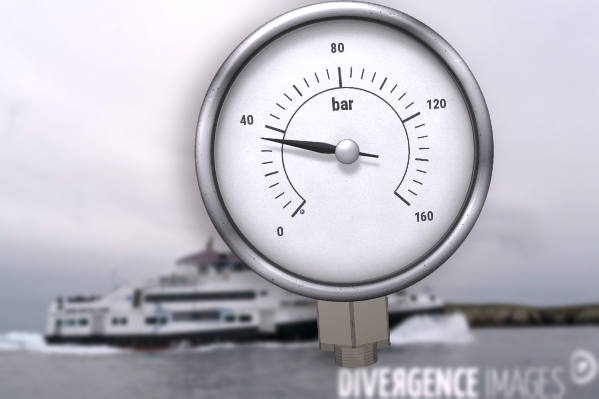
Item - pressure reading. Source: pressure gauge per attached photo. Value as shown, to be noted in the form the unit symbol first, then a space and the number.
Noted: bar 35
